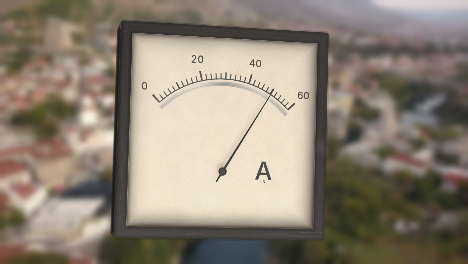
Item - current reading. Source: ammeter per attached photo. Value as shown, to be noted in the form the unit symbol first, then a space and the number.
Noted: A 50
